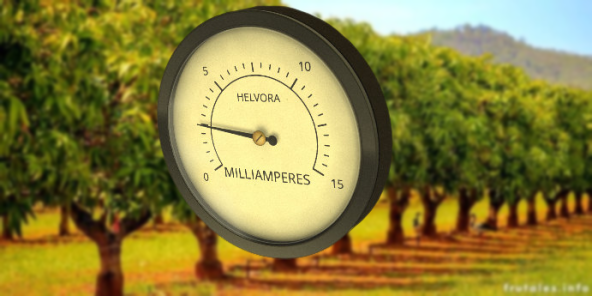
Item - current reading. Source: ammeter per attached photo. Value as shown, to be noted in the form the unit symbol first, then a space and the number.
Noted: mA 2.5
